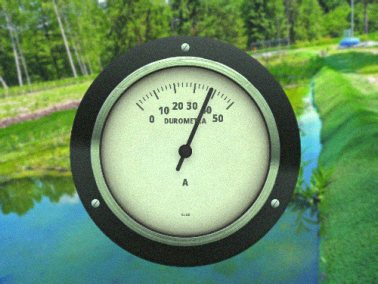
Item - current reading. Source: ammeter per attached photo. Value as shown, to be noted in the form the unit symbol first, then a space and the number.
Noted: A 38
